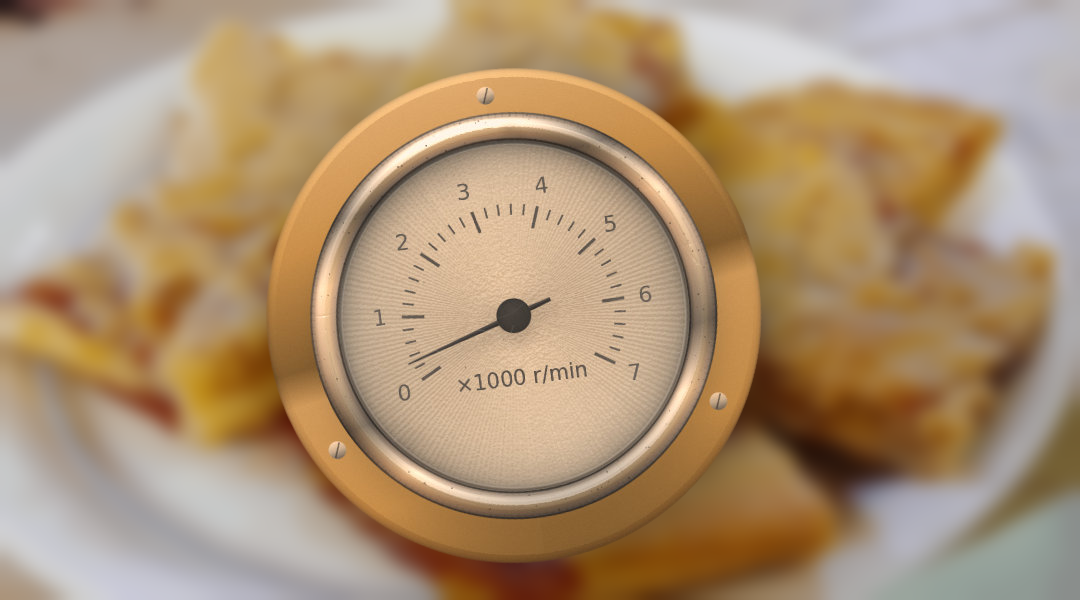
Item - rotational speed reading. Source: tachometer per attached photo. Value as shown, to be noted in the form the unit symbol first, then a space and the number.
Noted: rpm 300
